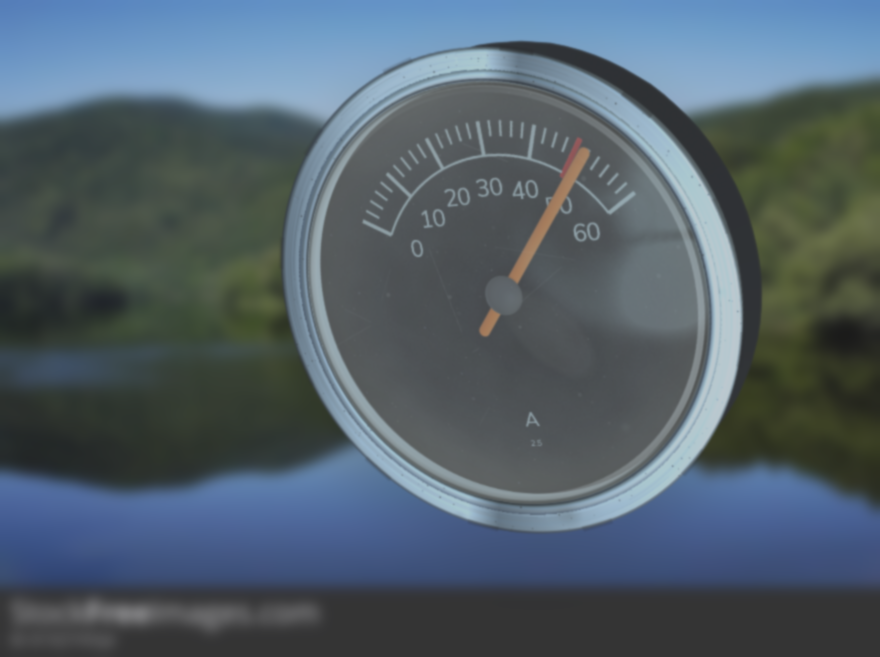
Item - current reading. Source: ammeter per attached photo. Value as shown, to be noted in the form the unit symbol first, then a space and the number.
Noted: A 50
